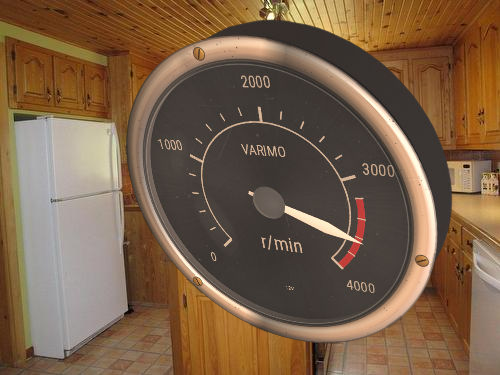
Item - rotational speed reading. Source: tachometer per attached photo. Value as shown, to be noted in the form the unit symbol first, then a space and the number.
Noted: rpm 3600
